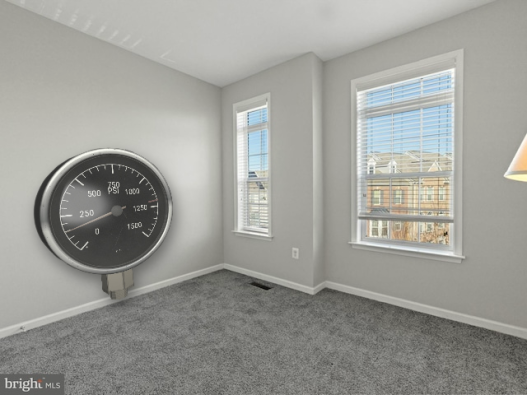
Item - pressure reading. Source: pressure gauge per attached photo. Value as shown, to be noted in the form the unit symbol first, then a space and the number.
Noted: psi 150
